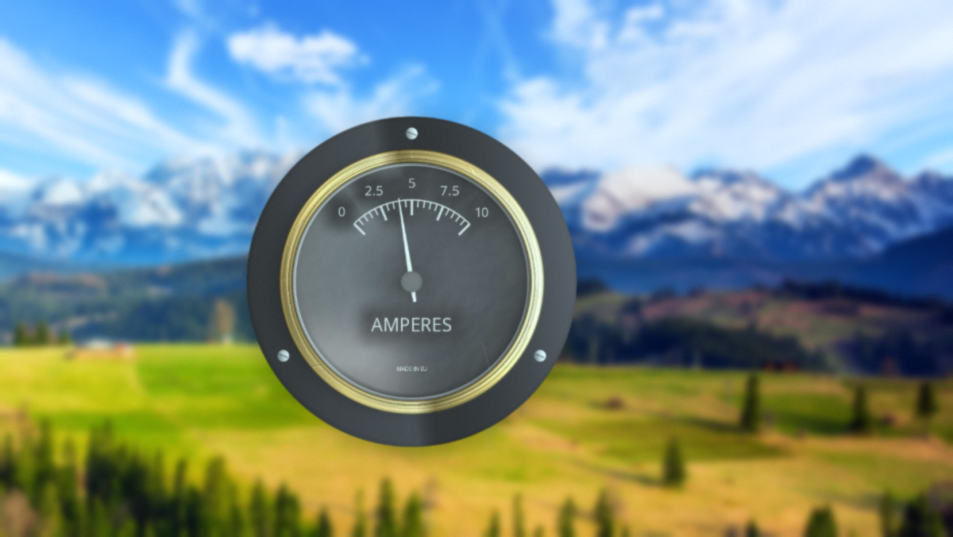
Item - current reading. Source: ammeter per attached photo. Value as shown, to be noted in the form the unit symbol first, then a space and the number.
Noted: A 4
